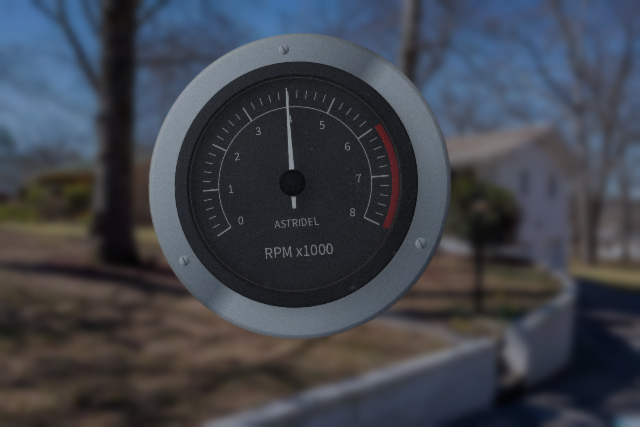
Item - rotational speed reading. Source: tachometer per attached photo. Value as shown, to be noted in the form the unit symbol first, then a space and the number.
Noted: rpm 4000
